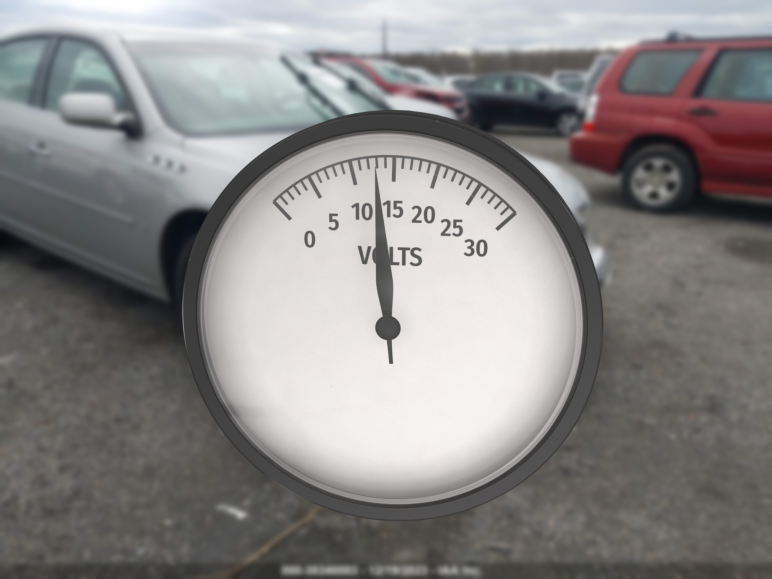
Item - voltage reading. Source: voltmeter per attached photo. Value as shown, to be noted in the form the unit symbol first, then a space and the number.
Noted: V 13
